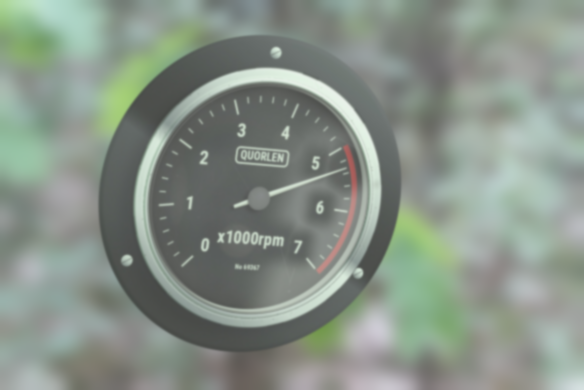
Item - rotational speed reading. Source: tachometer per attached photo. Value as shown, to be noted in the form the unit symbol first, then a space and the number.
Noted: rpm 5300
